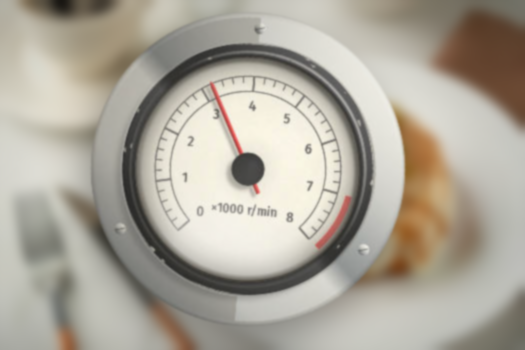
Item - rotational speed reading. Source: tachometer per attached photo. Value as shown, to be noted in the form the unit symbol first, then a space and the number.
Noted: rpm 3200
